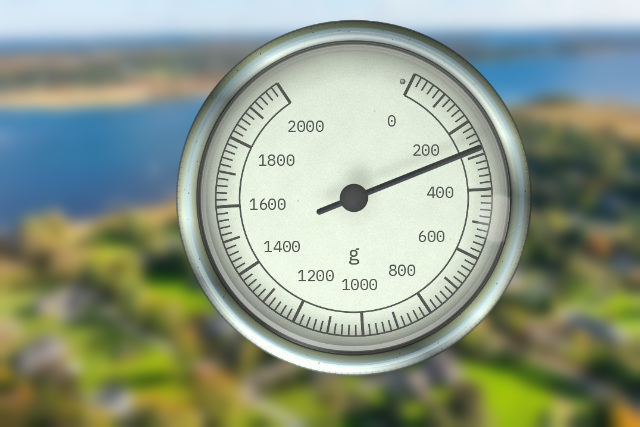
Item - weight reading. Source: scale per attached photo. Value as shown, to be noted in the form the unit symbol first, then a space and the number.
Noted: g 280
